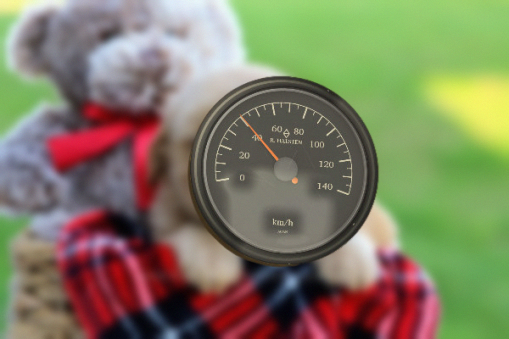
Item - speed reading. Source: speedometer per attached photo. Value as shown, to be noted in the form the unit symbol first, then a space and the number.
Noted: km/h 40
